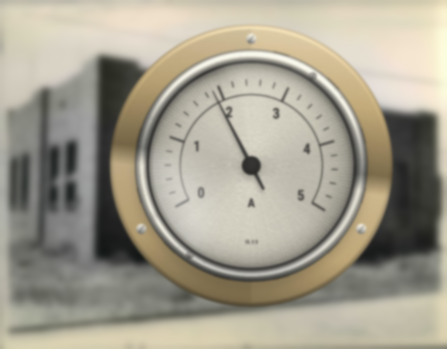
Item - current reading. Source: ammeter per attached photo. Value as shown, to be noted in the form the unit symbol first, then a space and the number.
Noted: A 1.9
